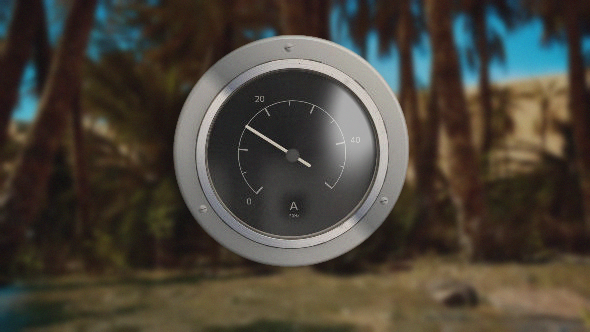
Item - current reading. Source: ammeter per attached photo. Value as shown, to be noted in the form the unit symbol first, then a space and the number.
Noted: A 15
